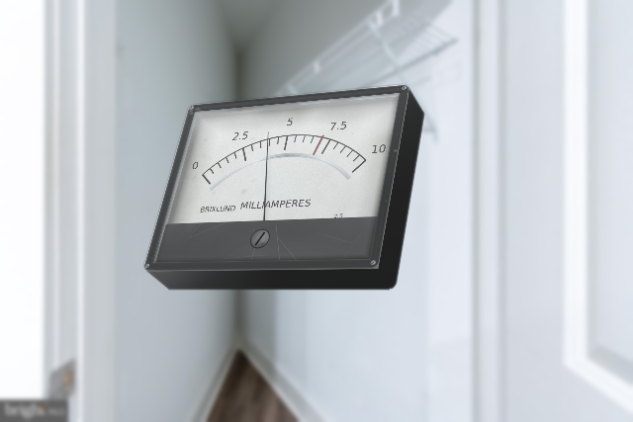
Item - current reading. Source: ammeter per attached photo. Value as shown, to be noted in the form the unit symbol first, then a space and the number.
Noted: mA 4
